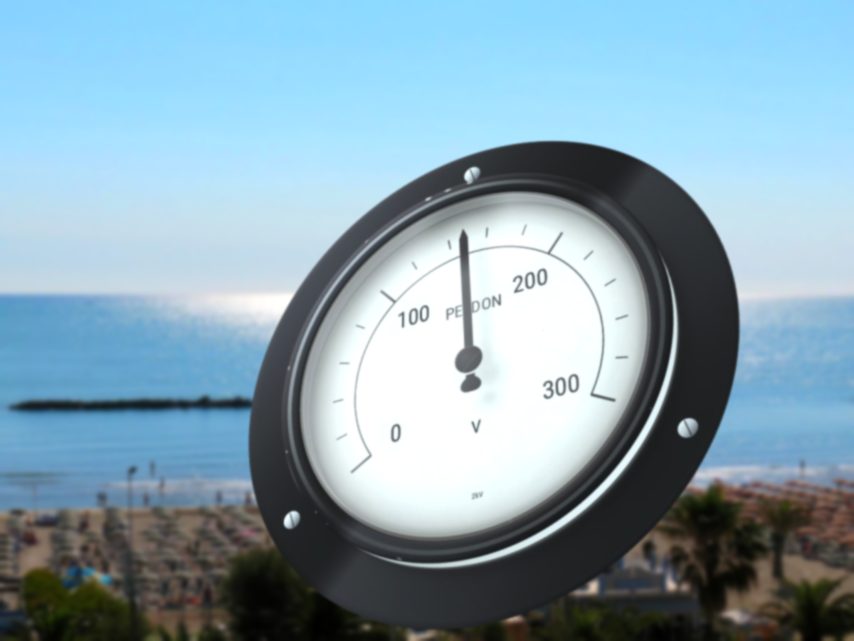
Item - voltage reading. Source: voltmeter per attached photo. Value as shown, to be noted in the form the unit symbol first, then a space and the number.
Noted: V 150
